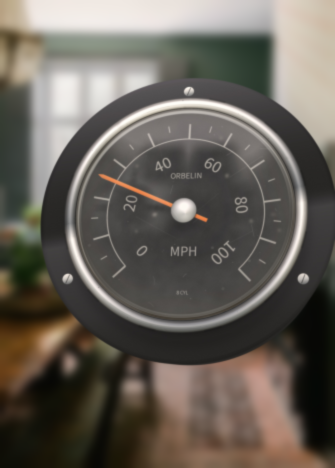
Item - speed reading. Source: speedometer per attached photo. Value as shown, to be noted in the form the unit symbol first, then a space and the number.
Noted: mph 25
